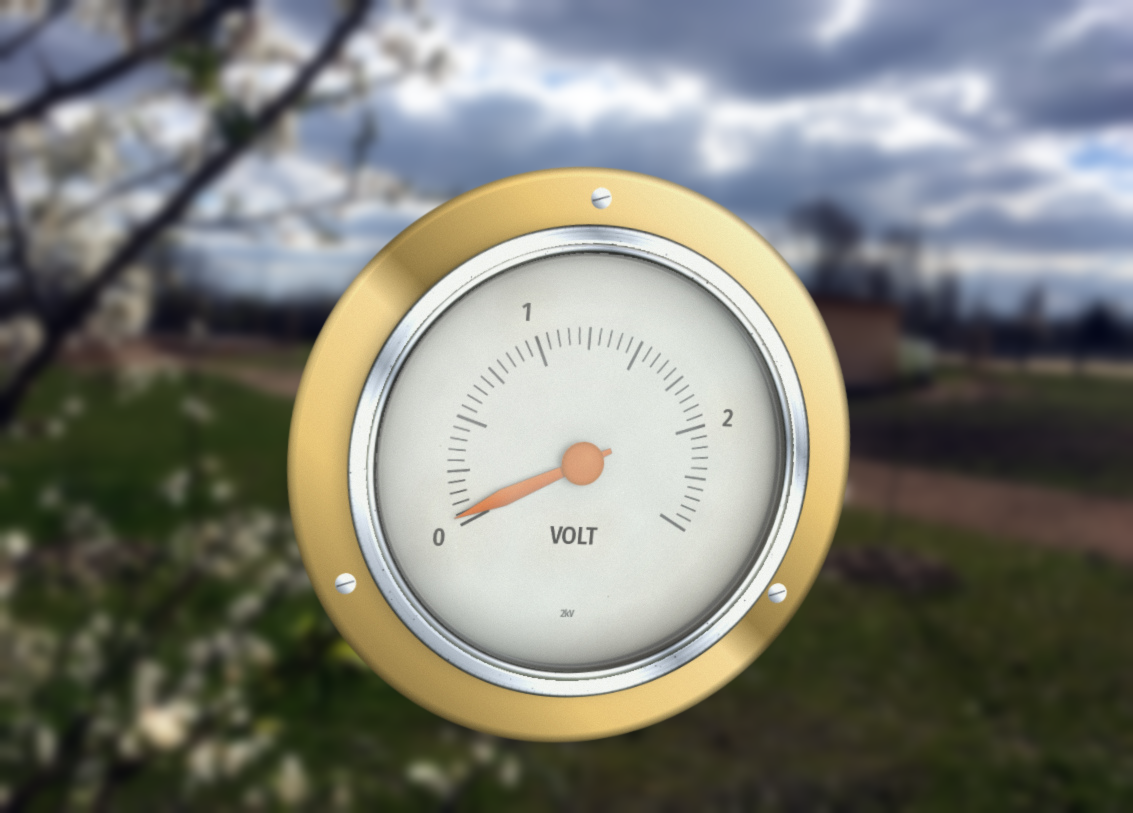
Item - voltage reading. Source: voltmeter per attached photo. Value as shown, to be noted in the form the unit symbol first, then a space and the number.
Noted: V 0.05
